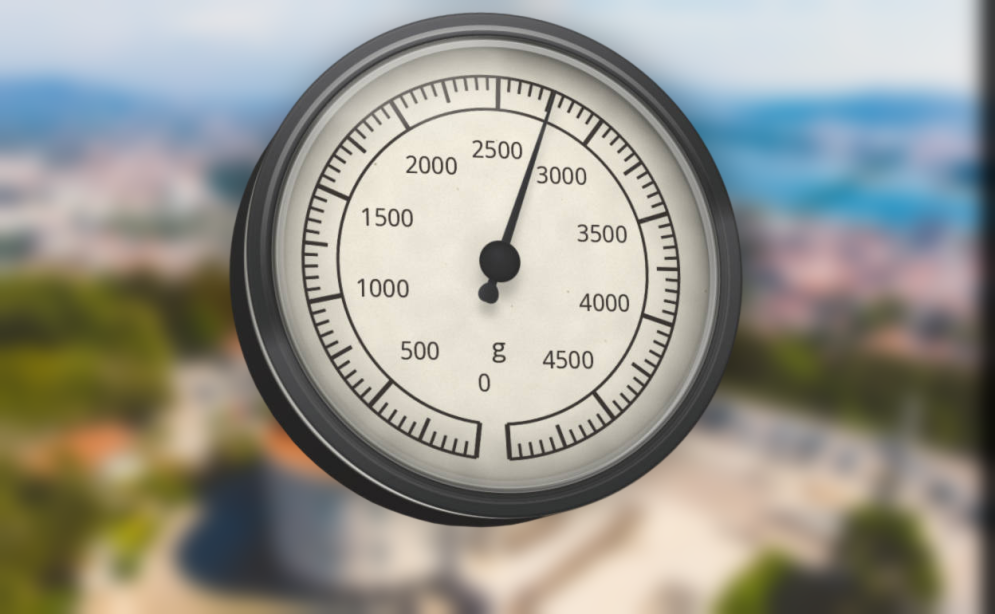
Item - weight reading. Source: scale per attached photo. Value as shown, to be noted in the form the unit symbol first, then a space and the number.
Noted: g 2750
